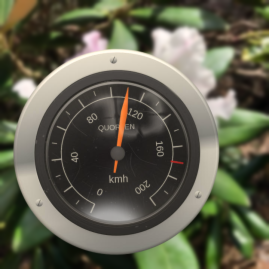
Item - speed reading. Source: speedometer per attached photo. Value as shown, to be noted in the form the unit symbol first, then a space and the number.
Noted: km/h 110
